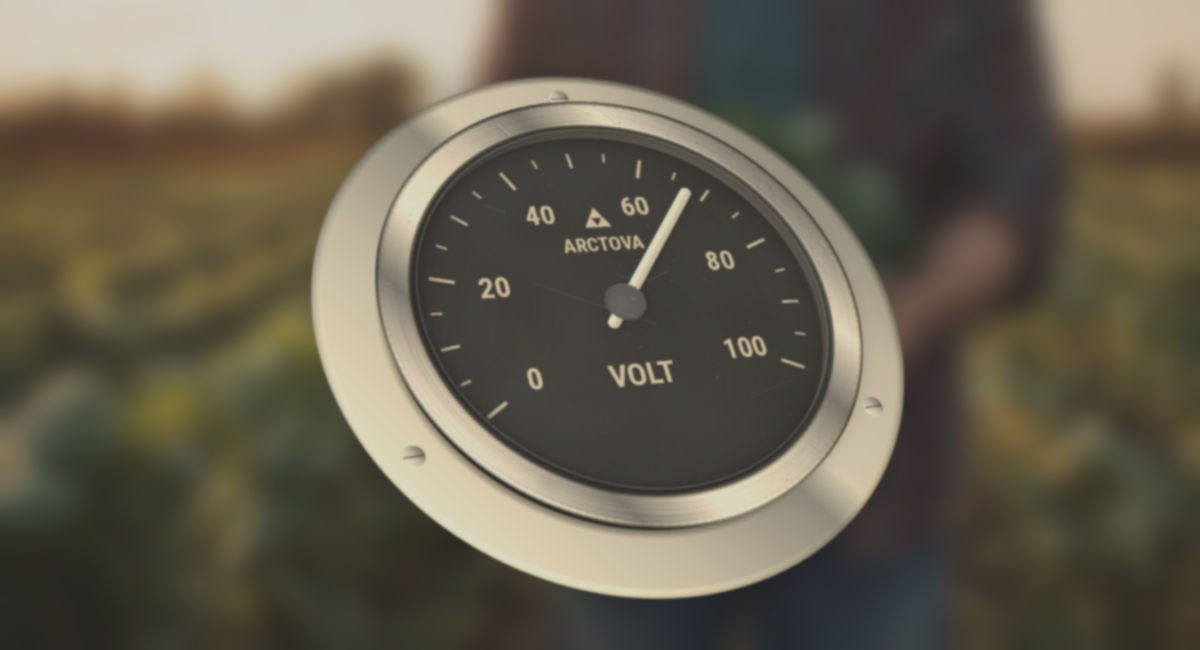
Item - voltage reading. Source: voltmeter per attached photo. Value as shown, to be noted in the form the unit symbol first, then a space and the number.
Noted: V 67.5
